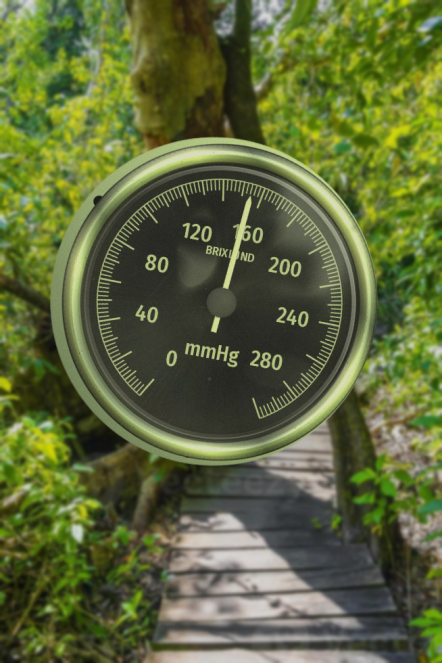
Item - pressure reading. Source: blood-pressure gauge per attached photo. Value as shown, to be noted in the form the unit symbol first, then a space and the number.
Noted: mmHg 154
